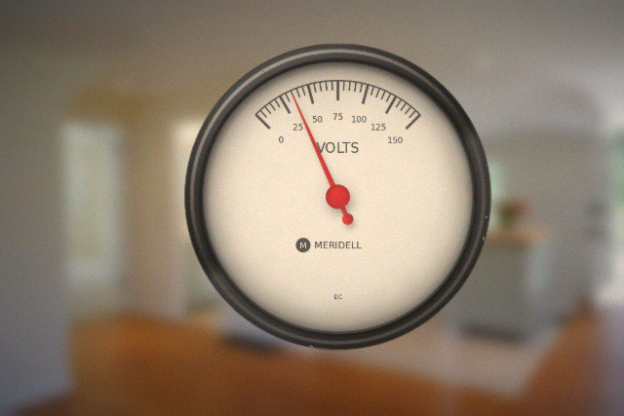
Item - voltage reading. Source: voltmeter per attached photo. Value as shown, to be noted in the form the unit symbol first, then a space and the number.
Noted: V 35
